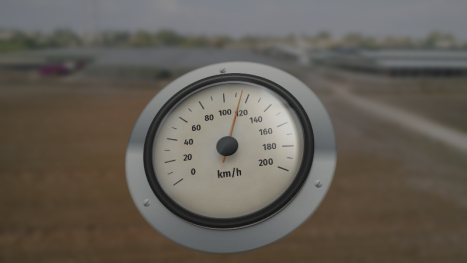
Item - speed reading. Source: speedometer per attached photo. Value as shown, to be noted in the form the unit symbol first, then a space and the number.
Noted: km/h 115
